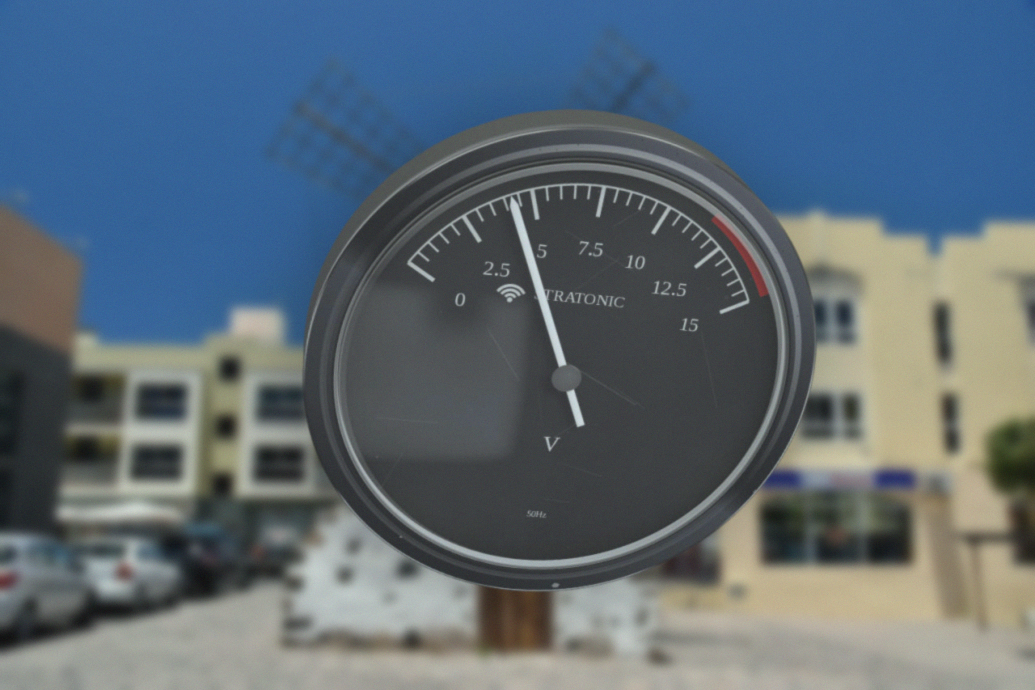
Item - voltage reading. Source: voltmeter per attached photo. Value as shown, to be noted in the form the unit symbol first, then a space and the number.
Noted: V 4.25
